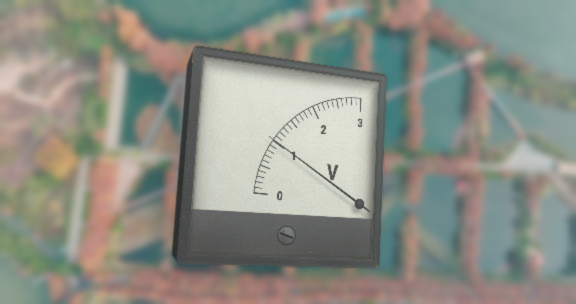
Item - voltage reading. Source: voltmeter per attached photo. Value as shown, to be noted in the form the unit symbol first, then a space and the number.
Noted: V 1
